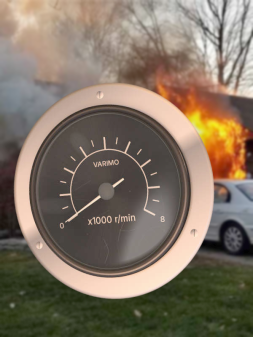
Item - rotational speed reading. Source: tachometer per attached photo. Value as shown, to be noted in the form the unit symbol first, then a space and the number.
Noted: rpm 0
